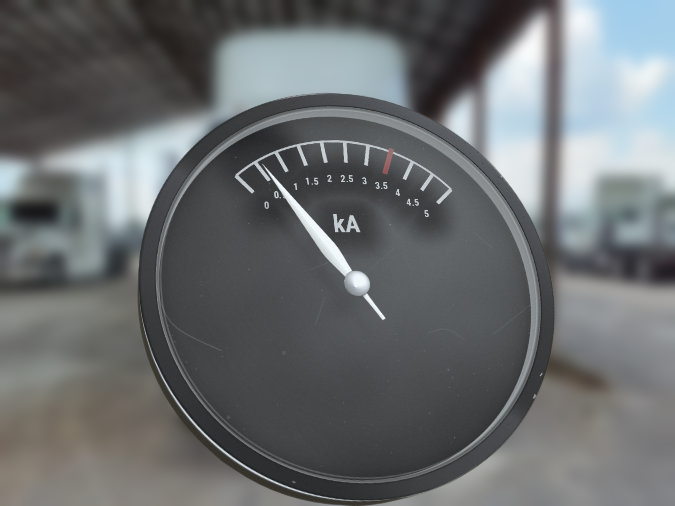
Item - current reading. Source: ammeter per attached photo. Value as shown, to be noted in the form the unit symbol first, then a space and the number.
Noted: kA 0.5
